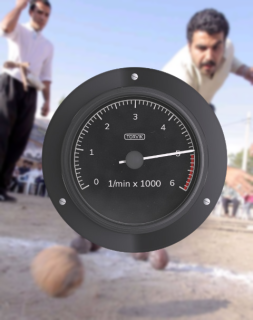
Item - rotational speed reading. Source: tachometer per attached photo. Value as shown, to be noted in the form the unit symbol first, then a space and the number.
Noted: rpm 5000
